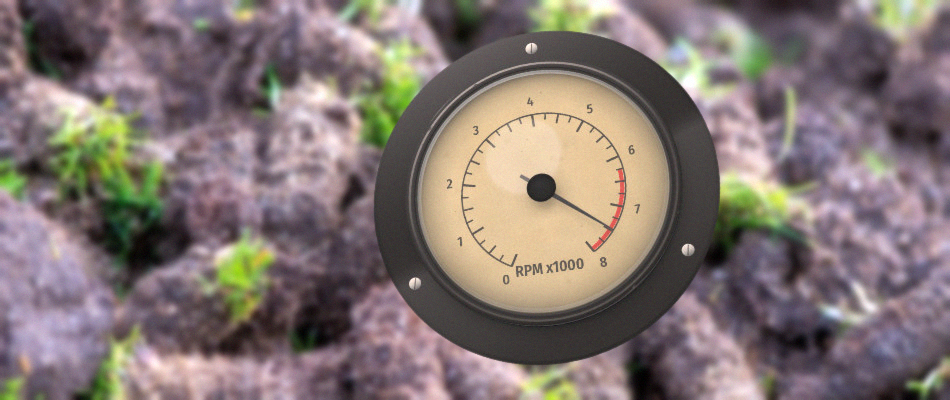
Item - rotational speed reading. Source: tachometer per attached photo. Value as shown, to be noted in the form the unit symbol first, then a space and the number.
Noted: rpm 7500
